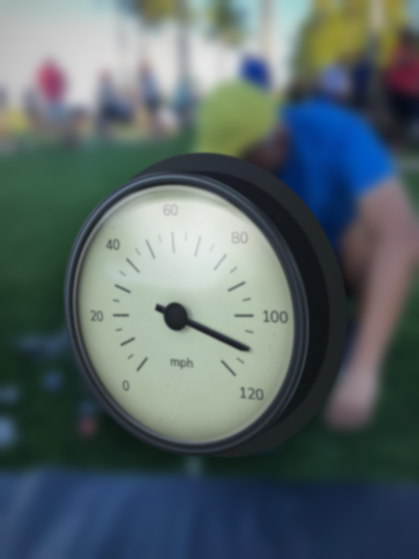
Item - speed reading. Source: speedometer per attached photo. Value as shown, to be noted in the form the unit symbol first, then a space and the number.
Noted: mph 110
